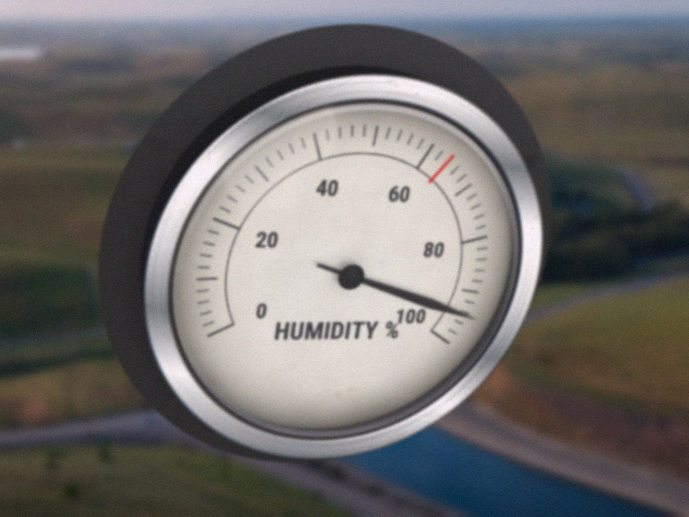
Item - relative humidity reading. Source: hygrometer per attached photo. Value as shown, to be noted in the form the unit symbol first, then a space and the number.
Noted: % 94
